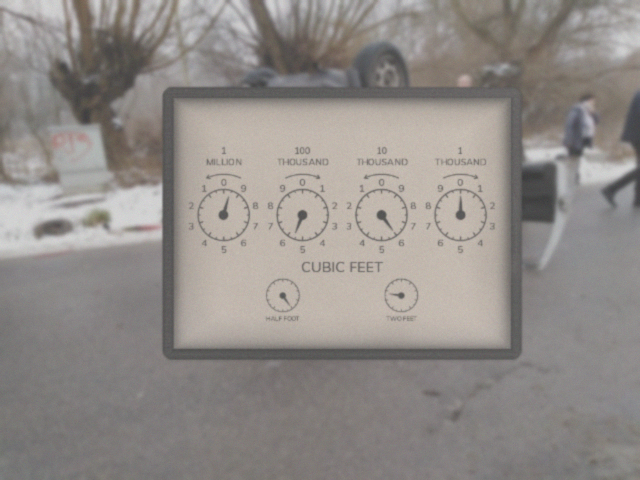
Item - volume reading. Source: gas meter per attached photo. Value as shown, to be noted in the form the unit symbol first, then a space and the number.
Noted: ft³ 956000
